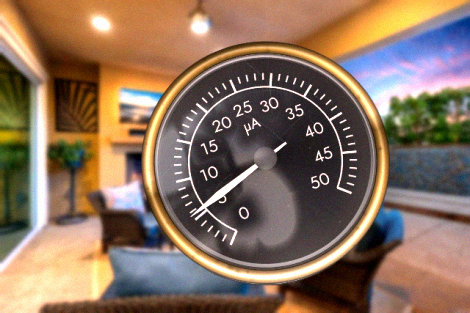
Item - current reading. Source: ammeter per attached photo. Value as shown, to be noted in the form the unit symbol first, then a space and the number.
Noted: µA 5.5
